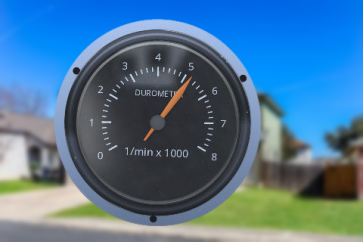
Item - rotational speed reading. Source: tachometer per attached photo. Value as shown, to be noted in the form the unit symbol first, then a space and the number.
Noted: rpm 5200
